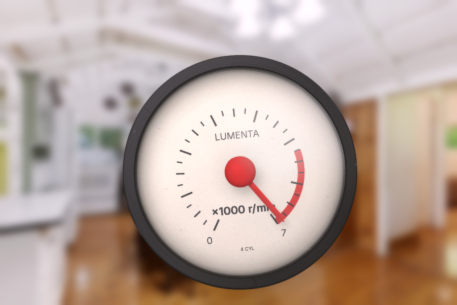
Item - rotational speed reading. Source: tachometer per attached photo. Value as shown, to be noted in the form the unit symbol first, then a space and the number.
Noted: rpm 6875
